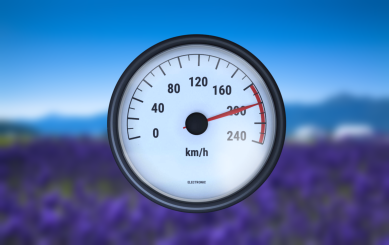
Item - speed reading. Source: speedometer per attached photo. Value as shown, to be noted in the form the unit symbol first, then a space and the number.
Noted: km/h 200
